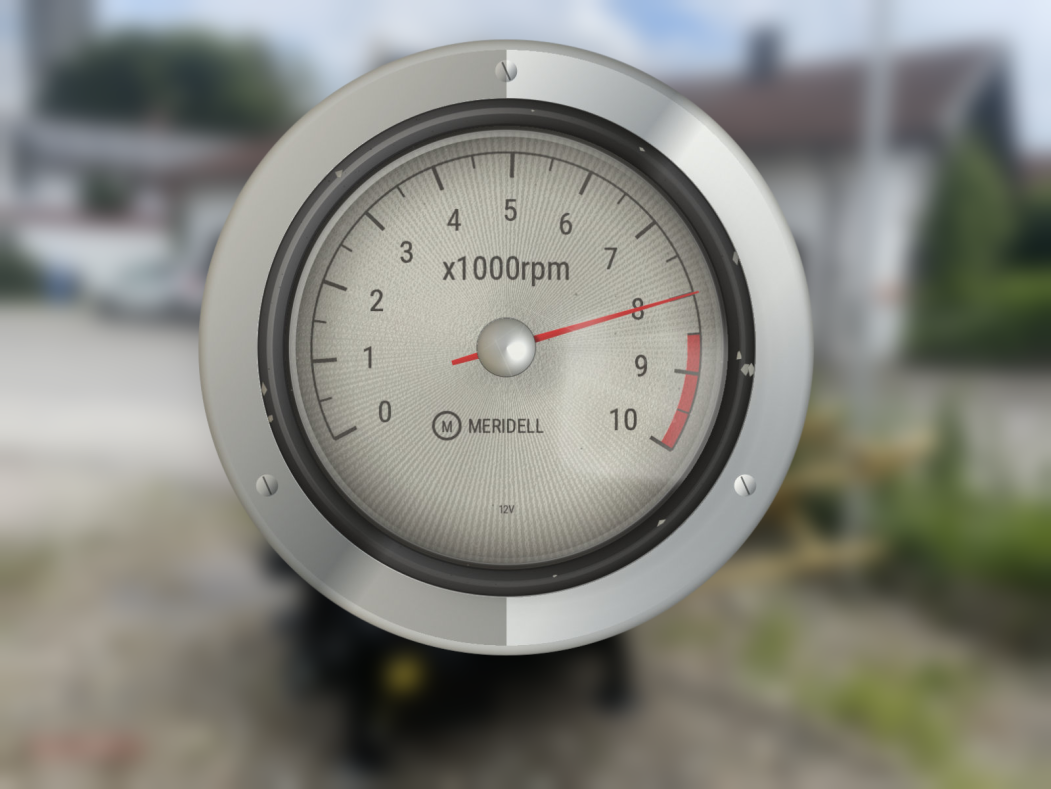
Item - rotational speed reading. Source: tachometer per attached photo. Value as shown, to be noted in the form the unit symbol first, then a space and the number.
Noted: rpm 8000
